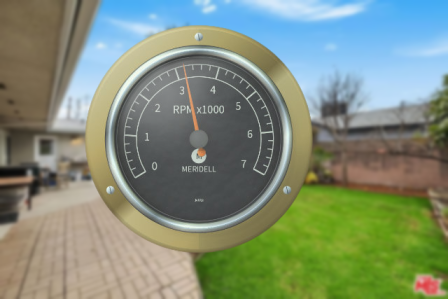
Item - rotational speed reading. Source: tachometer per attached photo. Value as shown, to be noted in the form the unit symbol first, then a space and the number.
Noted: rpm 3200
